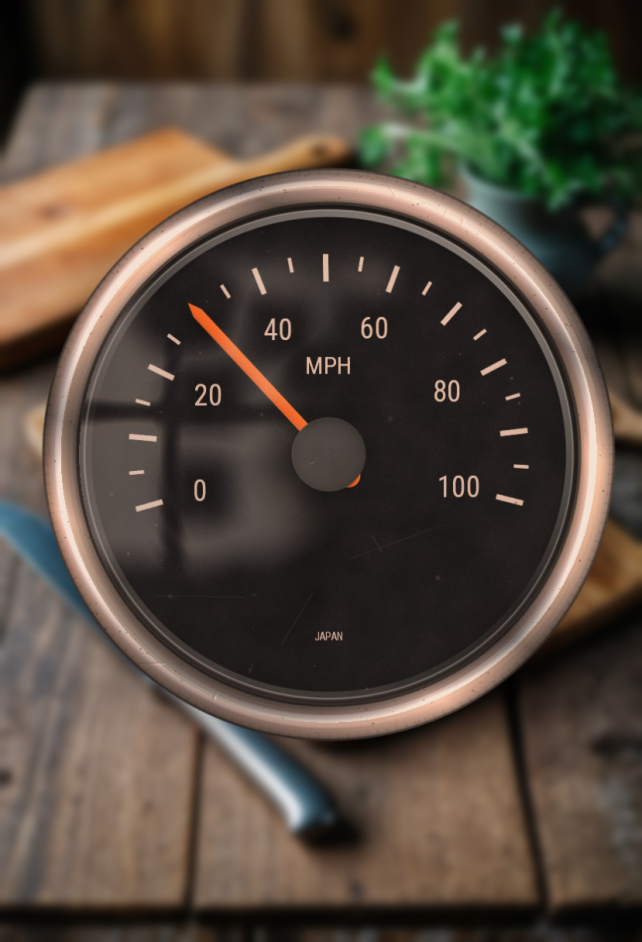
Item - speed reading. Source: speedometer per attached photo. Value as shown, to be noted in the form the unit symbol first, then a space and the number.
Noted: mph 30
